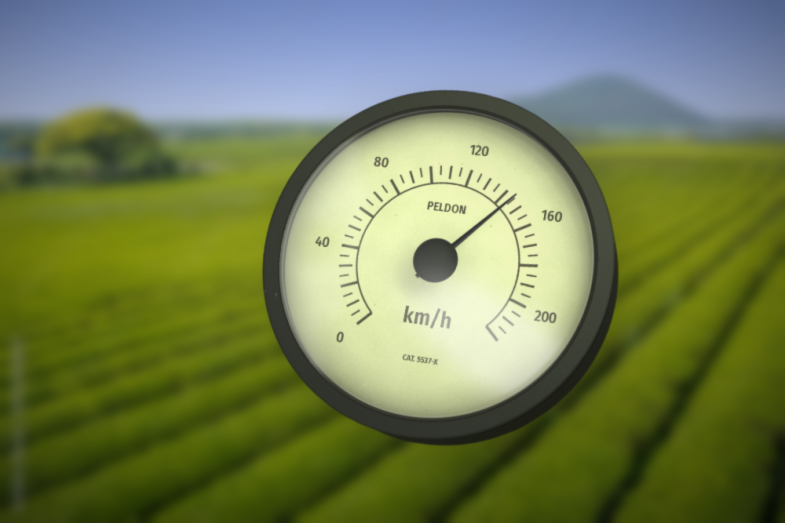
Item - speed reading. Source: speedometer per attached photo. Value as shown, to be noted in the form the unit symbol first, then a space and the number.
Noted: km/h 145
